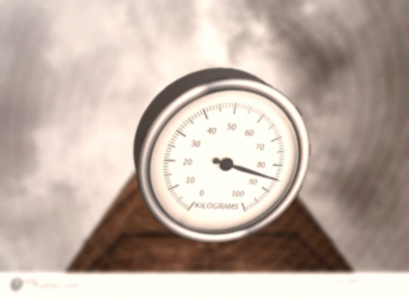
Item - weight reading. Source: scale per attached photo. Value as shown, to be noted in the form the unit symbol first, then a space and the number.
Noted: kg 85
